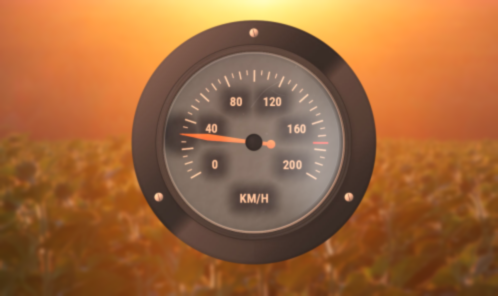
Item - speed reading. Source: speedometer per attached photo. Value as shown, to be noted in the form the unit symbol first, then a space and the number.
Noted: km/h 30
